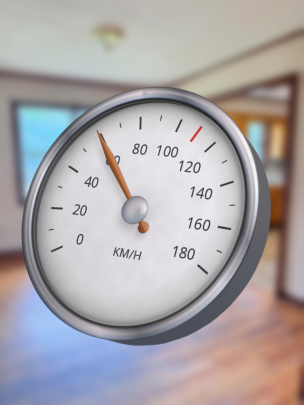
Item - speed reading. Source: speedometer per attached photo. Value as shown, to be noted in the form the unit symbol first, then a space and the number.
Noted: km/h 60
